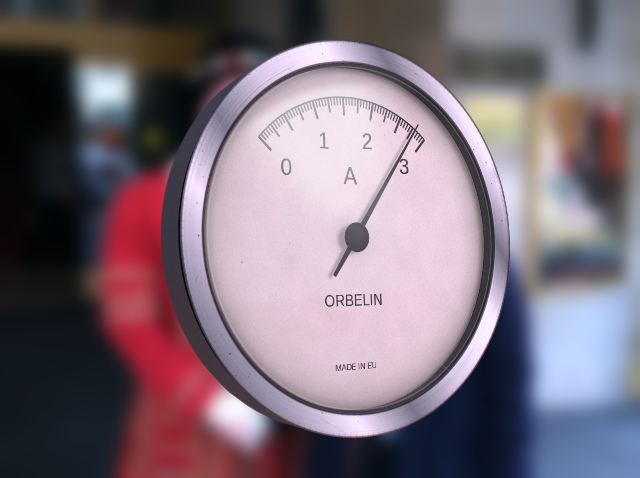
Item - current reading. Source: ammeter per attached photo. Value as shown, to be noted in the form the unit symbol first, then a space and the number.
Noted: A 2.75
